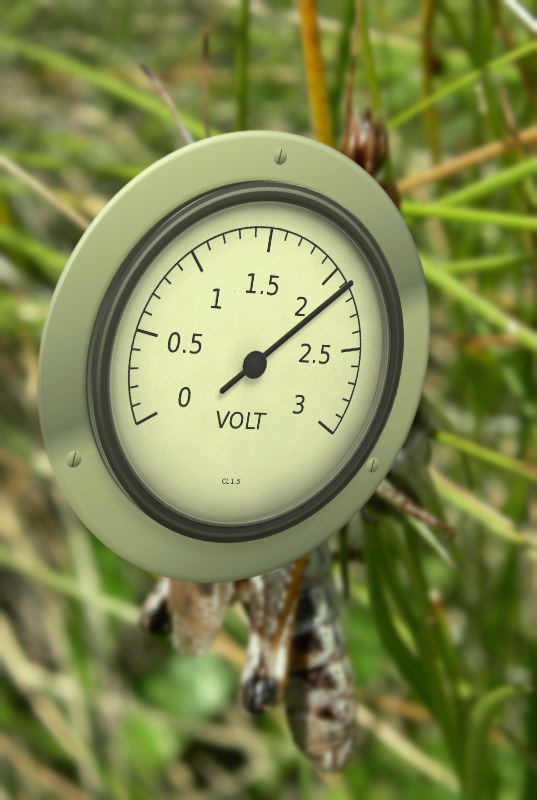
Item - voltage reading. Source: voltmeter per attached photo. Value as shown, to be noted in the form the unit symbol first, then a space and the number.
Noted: V 2.1
